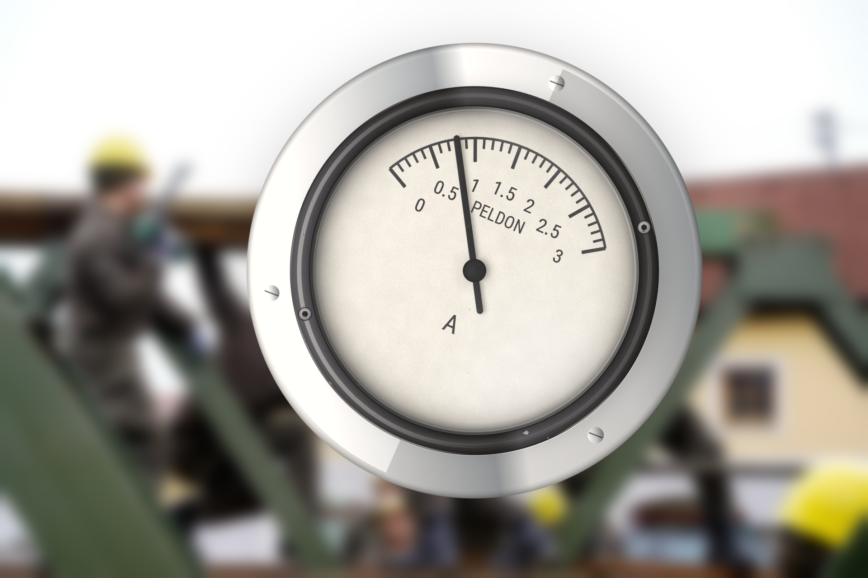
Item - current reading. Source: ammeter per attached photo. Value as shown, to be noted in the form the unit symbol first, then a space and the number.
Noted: A 0.8
